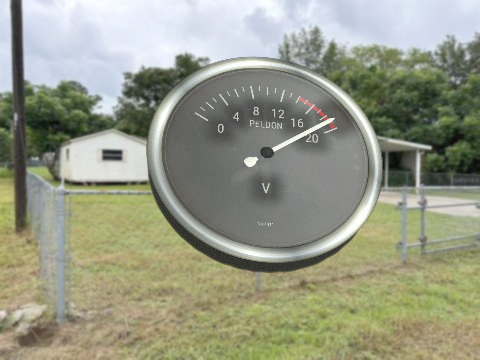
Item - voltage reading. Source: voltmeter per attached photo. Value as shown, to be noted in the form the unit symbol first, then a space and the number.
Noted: V 19
